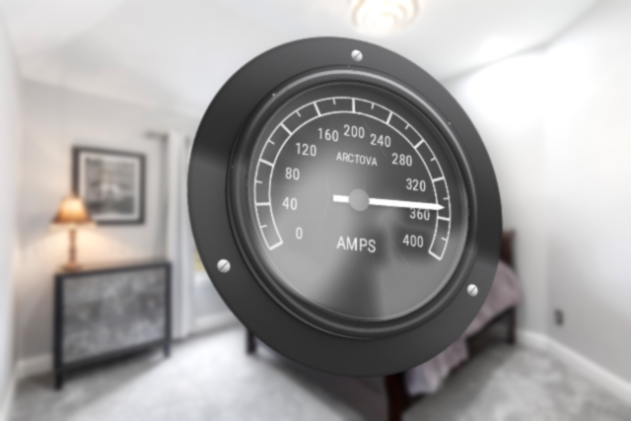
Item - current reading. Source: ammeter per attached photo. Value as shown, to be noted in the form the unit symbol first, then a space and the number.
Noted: A 350
